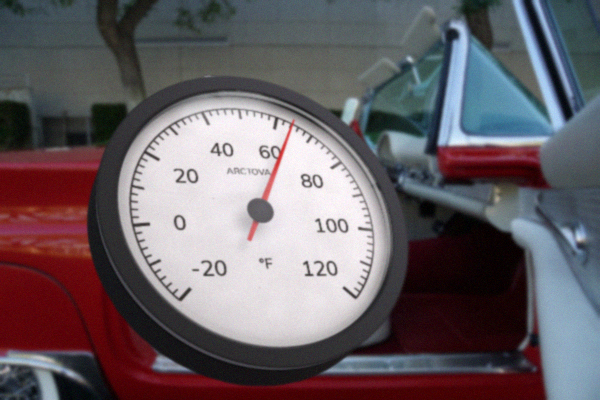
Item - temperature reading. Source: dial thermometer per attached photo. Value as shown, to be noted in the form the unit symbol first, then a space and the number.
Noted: °F 64
